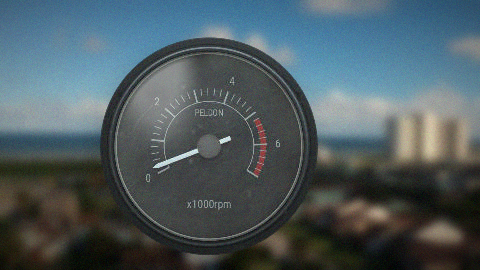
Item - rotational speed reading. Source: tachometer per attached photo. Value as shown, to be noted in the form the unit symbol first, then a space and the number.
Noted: rpm 200
